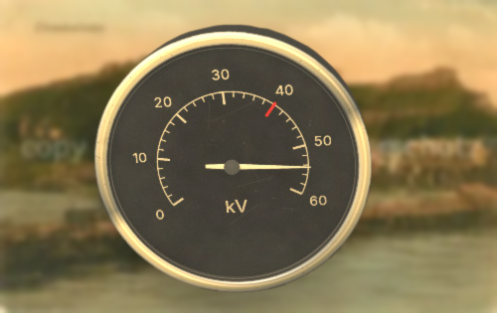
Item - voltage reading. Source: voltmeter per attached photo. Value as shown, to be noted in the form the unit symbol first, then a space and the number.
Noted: kV 54
